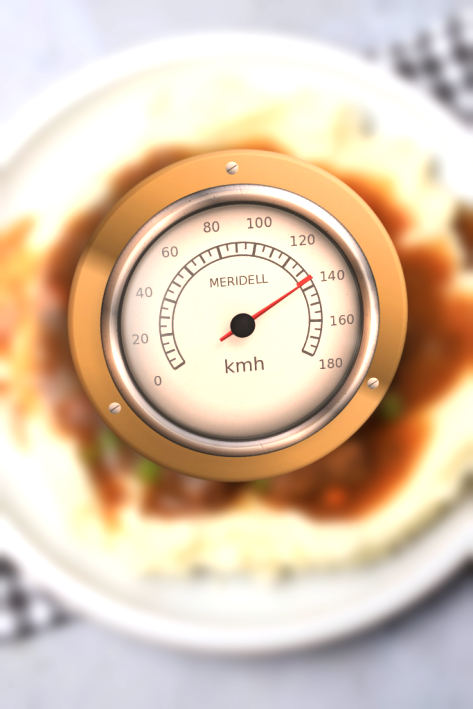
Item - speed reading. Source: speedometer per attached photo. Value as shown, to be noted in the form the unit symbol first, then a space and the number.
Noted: km/h 135
